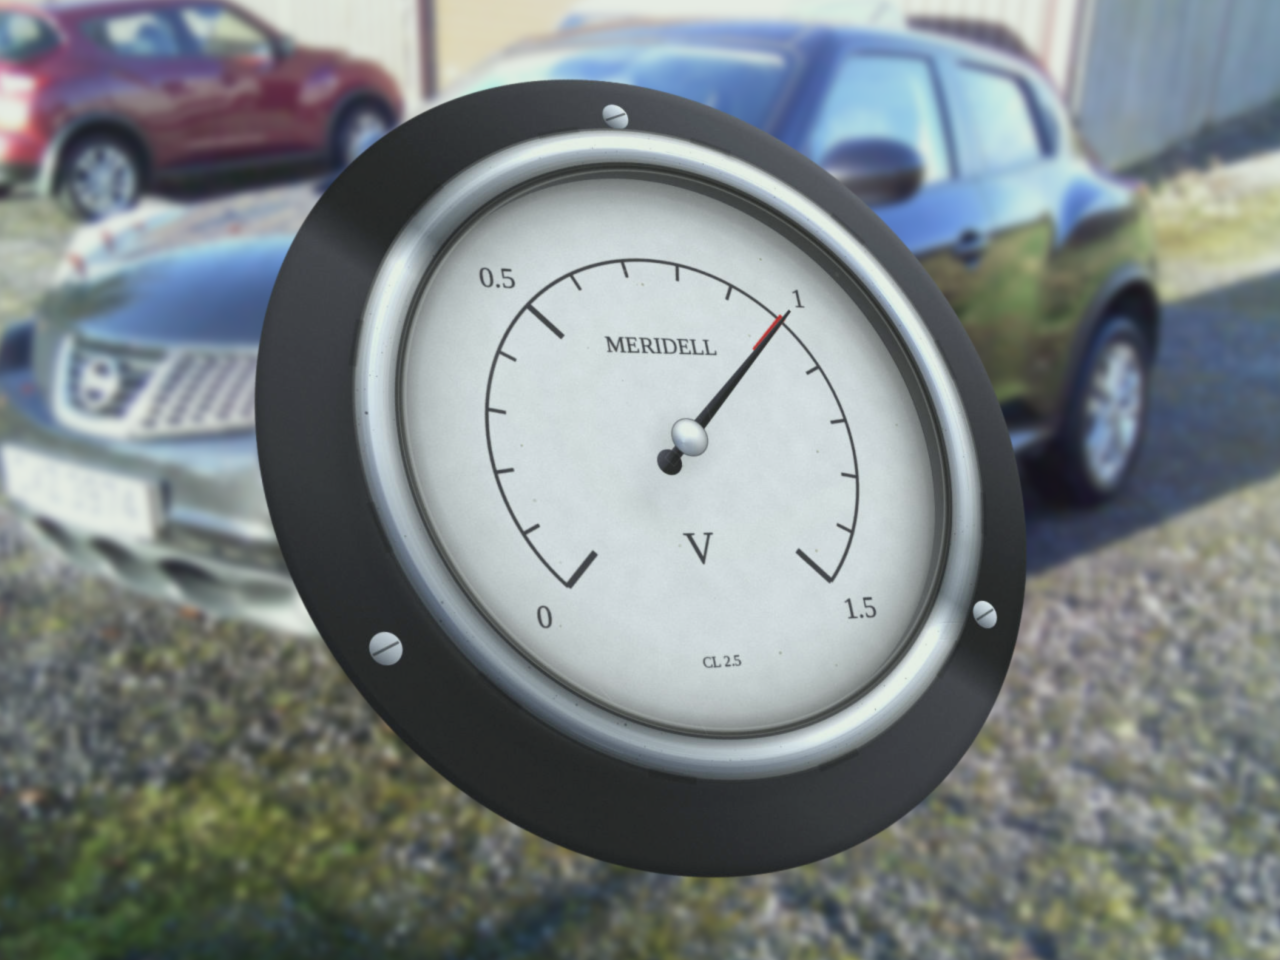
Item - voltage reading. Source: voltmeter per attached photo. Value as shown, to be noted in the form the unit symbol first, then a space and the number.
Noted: V 1
